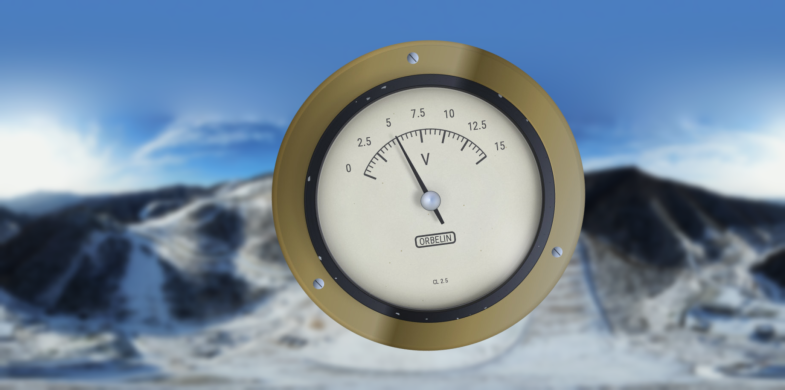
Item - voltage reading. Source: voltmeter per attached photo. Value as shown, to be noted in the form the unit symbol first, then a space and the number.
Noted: V 5
